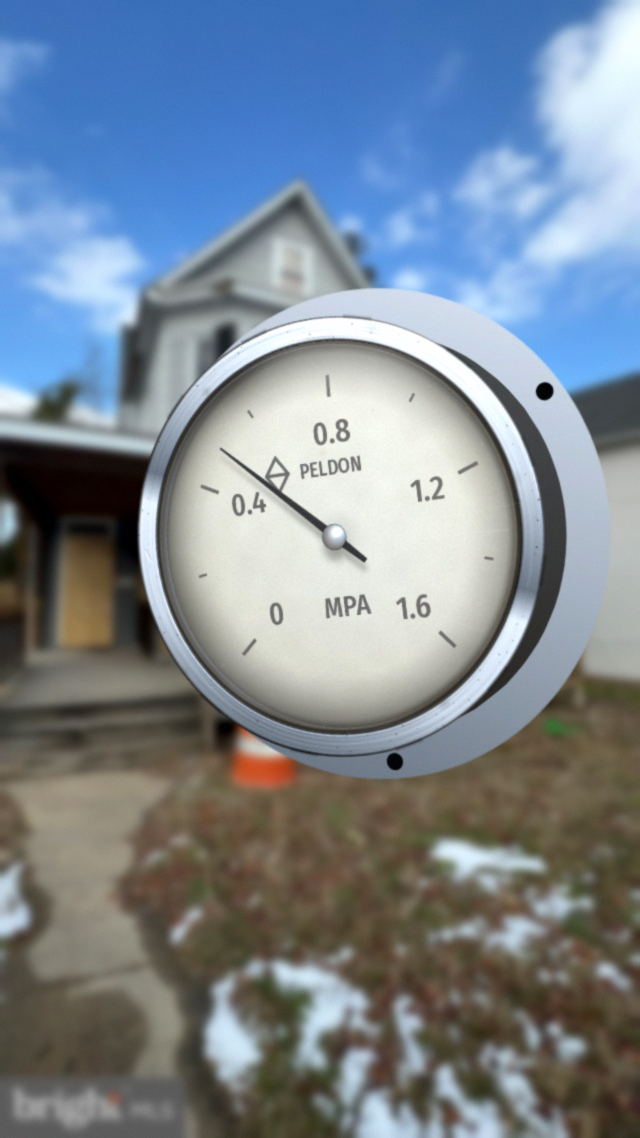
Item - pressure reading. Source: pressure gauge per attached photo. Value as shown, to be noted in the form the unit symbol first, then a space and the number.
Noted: MPa 0.5
